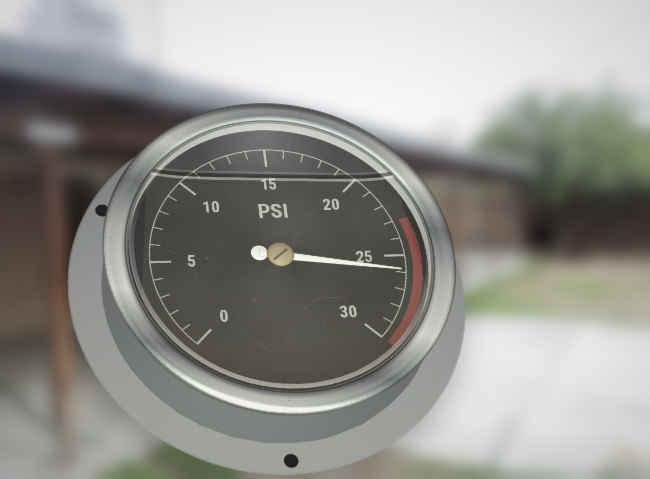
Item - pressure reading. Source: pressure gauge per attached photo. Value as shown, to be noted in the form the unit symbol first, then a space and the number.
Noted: psi 26
